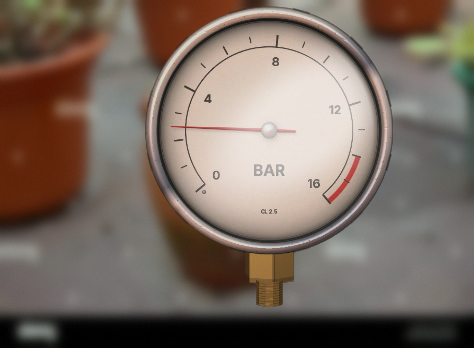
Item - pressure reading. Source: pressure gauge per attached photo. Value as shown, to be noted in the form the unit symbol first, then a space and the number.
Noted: bar 2.5
